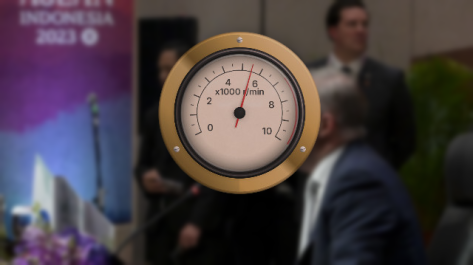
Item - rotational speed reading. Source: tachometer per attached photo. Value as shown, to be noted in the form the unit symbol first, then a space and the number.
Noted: rpm 5500
